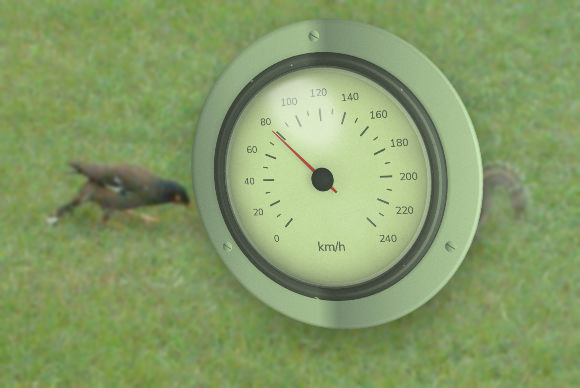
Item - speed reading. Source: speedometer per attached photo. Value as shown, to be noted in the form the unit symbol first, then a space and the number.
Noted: km/h 80
